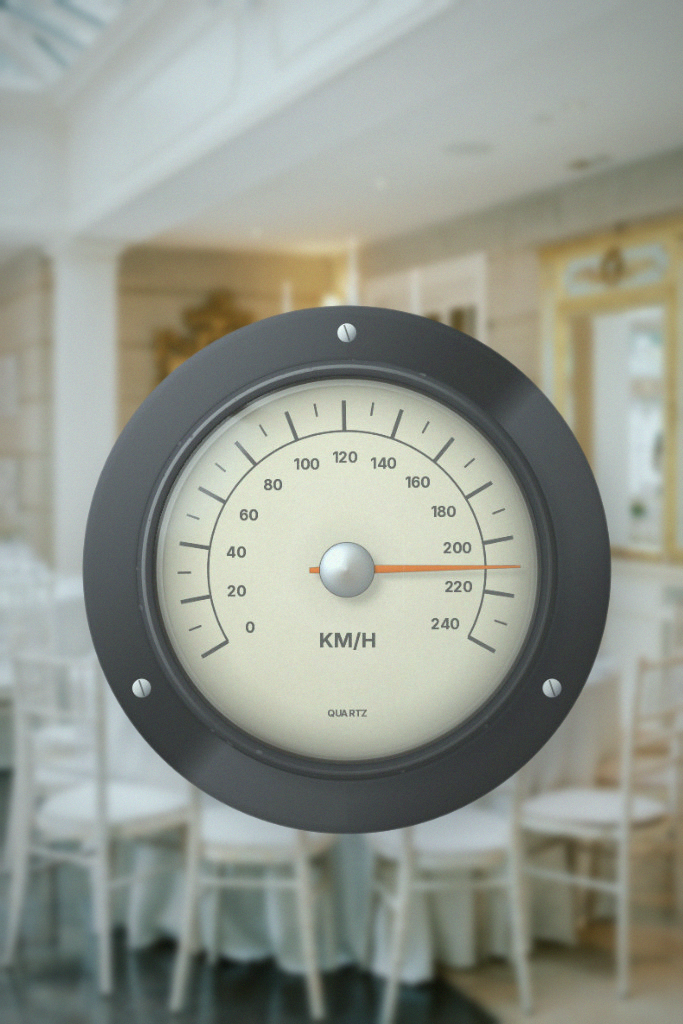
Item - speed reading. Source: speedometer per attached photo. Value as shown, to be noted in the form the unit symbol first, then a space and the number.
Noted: km/h 210
